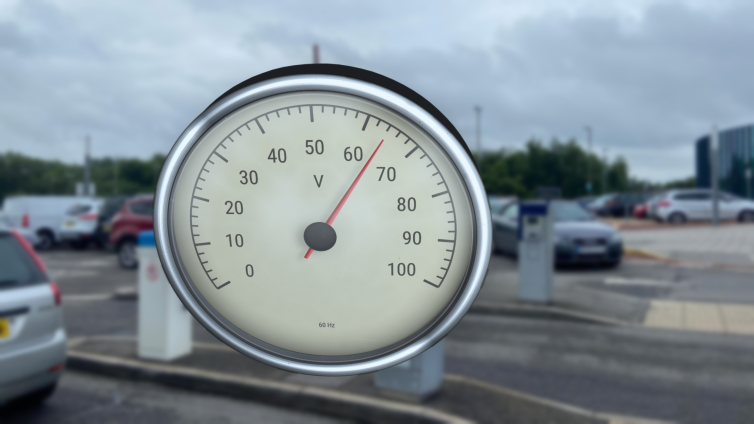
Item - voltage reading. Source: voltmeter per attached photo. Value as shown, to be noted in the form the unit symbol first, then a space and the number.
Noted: V 64
